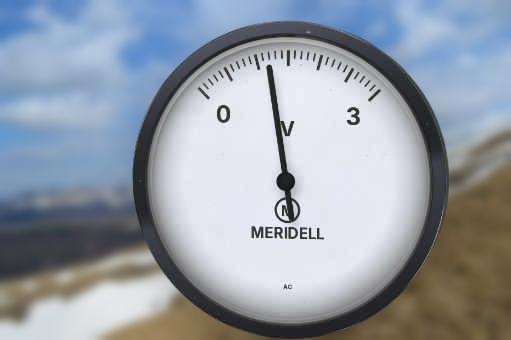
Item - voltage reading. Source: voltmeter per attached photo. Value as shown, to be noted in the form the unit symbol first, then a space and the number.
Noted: V 1.2
